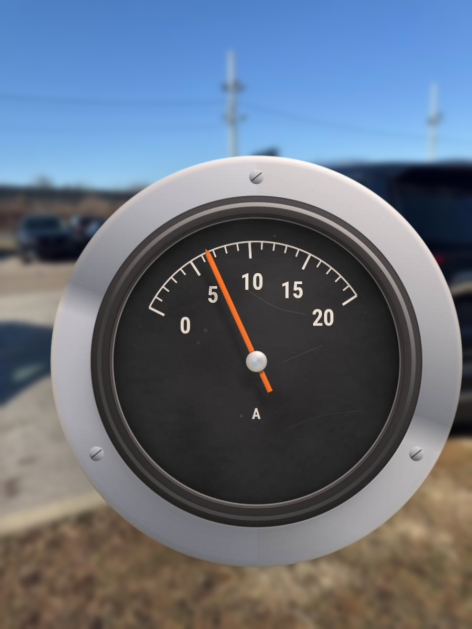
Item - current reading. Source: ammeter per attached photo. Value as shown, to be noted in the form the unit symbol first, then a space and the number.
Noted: A 6.5
